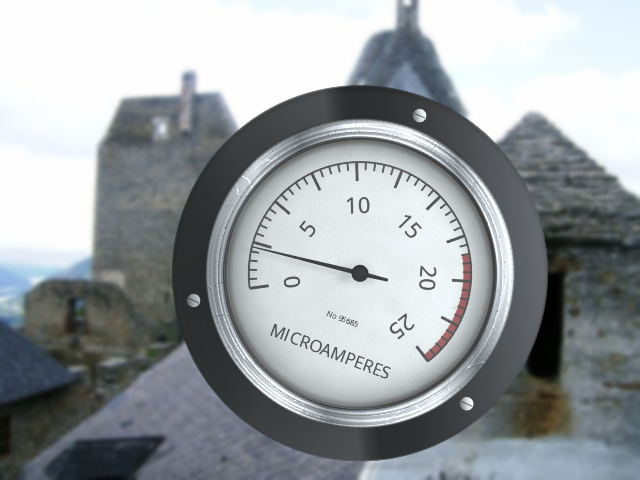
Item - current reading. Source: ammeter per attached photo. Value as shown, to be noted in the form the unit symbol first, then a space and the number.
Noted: µA 2.25
